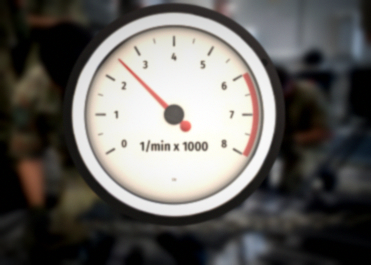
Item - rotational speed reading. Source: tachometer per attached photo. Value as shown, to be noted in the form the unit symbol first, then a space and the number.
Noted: rpm 2500
